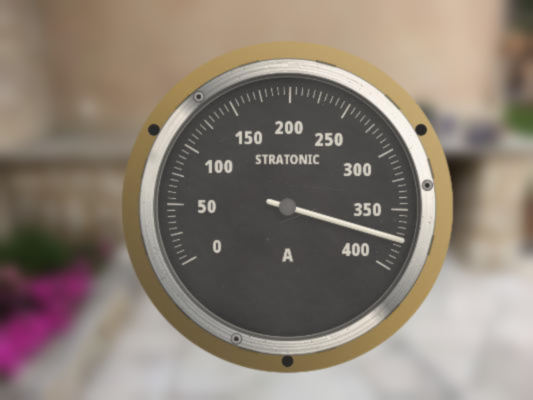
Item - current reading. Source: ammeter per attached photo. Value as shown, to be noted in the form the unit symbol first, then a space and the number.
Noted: A 375
